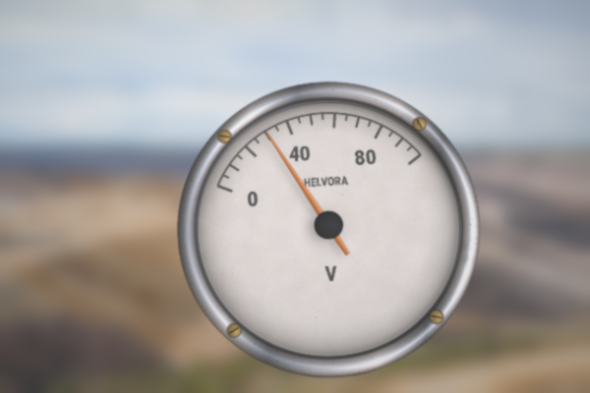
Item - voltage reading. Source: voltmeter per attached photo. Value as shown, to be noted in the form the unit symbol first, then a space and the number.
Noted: V 30
